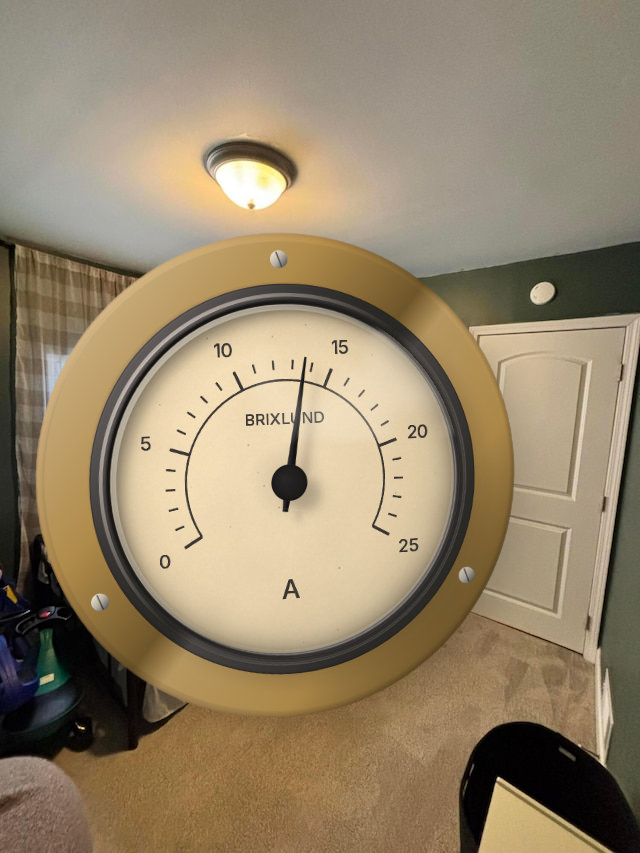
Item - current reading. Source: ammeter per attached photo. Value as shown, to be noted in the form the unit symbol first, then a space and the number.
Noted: A 13.5
